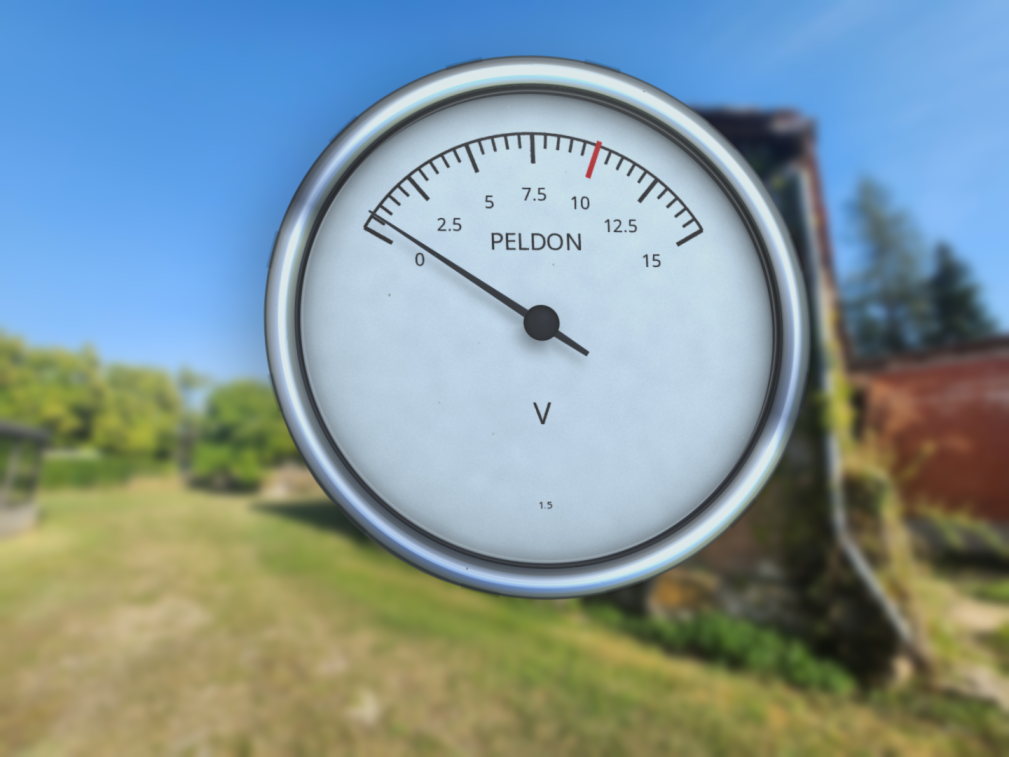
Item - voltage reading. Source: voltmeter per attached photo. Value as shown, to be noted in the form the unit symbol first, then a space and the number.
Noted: V 0.5
